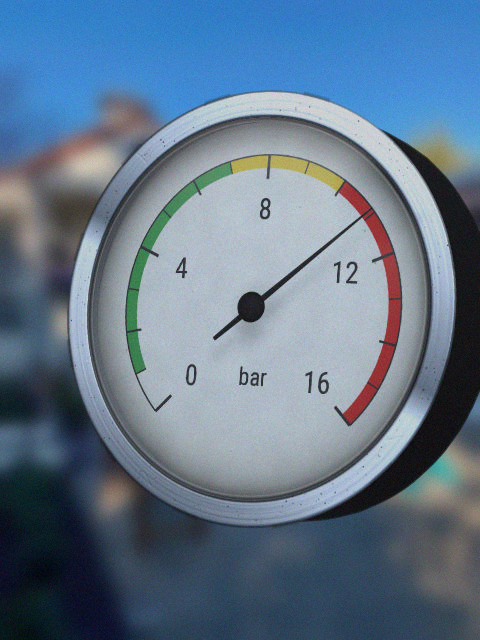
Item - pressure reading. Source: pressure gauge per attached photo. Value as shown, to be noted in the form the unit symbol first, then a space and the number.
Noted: bar 11
